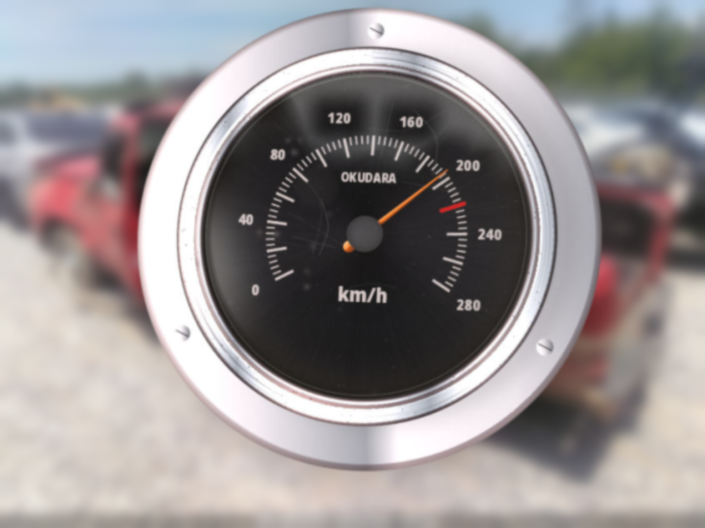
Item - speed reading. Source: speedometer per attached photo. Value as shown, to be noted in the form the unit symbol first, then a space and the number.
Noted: km/h 196
